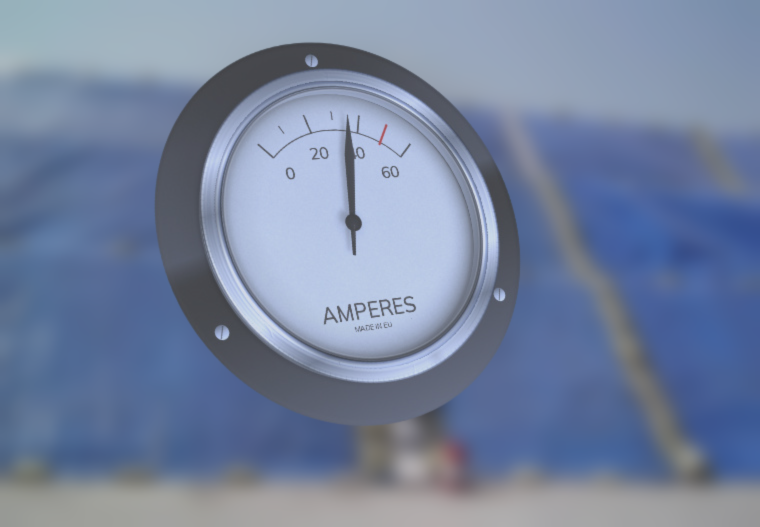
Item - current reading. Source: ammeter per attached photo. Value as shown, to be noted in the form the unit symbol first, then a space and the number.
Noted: A 35
